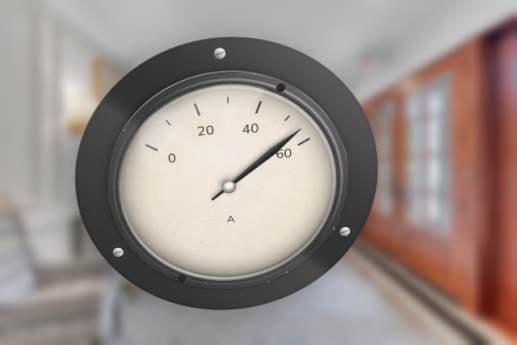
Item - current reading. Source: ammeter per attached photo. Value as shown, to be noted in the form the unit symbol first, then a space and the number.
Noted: A 55
